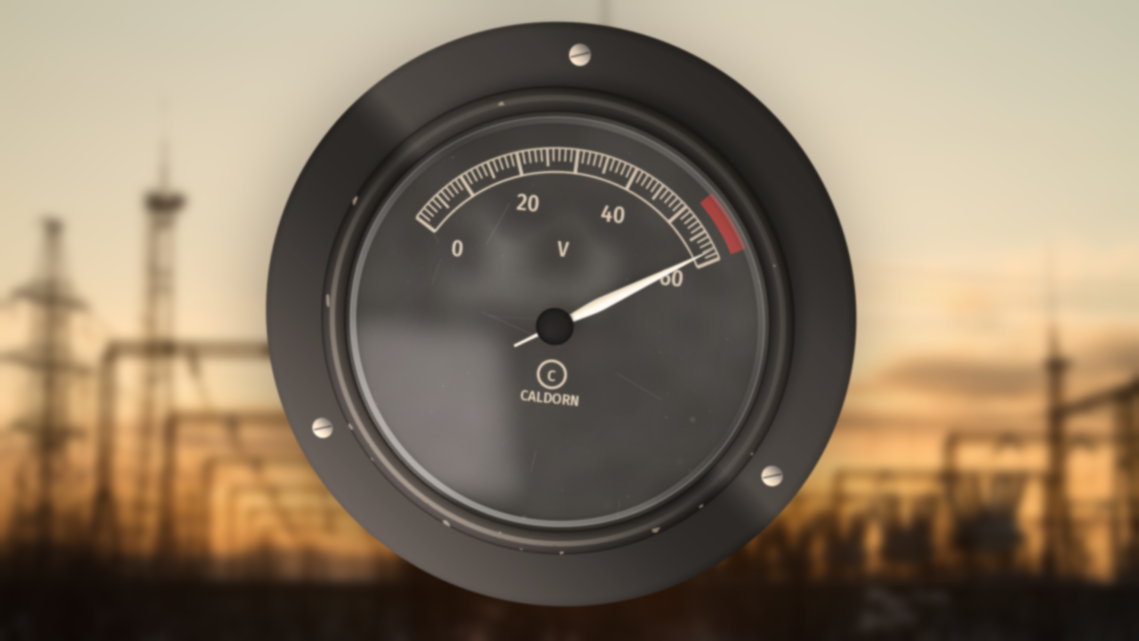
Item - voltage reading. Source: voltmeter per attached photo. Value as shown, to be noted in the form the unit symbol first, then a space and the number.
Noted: V 58
